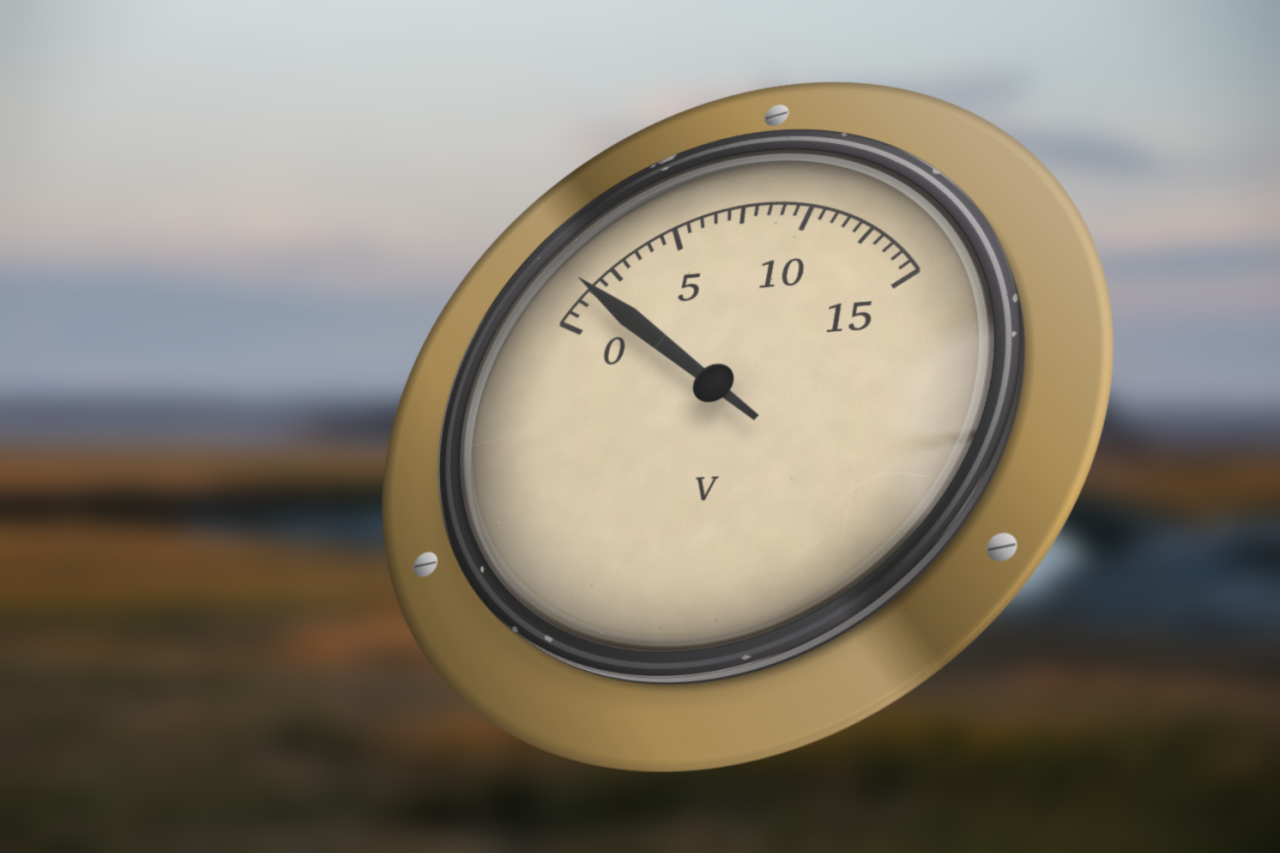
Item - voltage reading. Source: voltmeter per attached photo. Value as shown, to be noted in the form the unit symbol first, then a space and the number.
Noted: V 1.5
